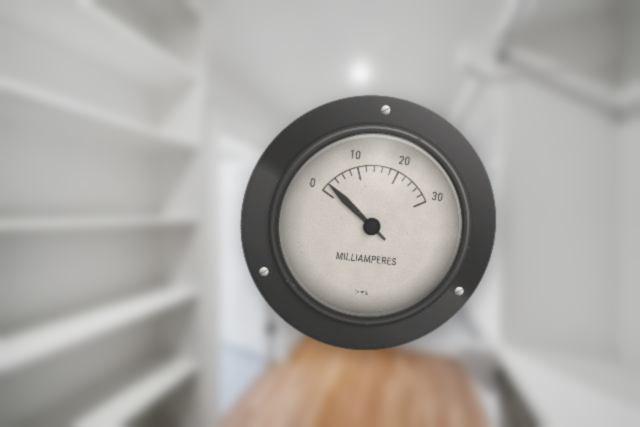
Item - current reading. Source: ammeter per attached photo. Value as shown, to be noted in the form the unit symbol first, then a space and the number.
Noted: mA 2
